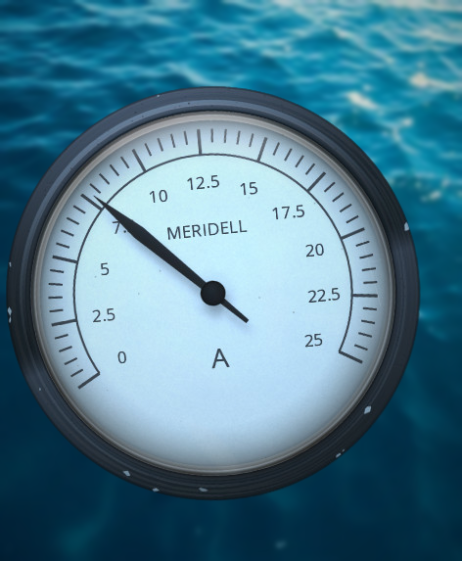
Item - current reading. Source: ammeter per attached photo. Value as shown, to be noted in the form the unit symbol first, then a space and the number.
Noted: A 7.75
